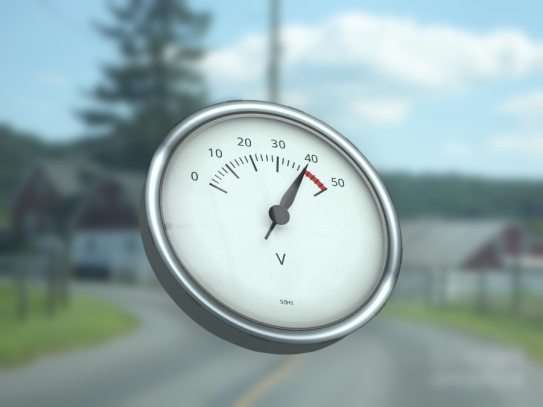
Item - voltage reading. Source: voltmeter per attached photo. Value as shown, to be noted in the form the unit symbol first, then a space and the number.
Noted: V 40
